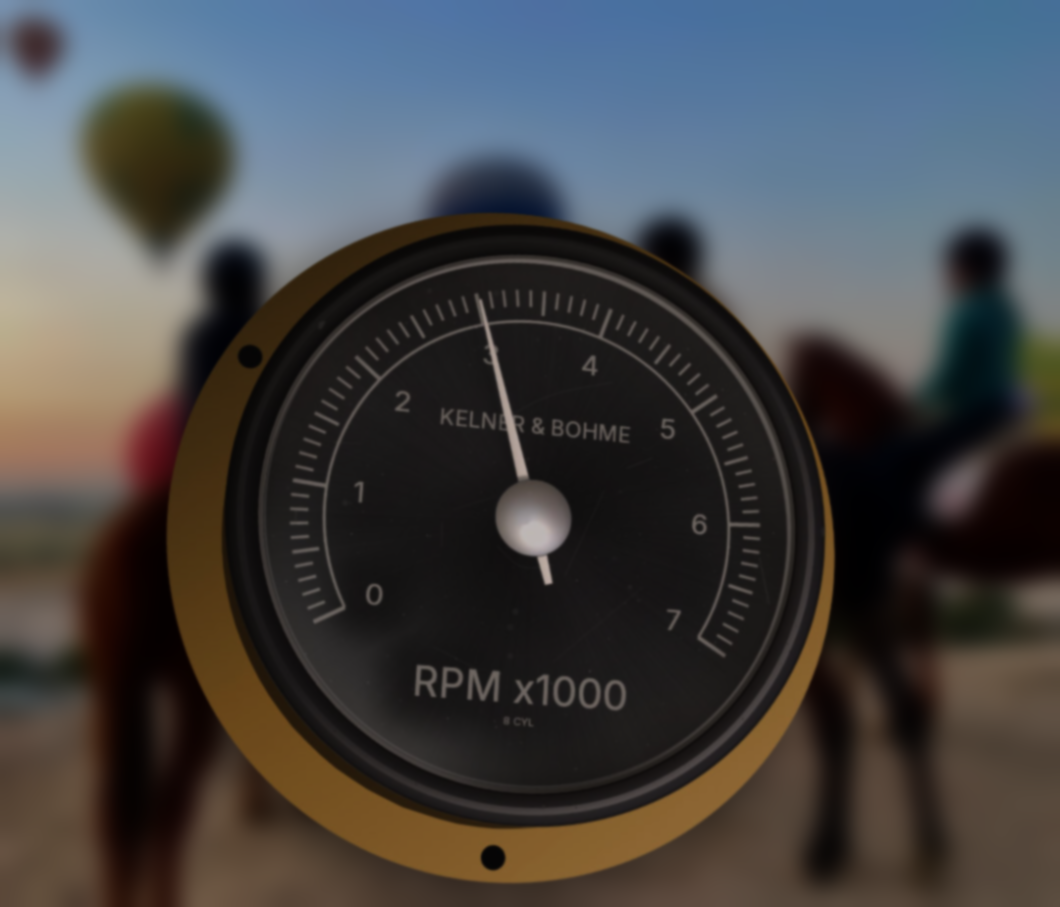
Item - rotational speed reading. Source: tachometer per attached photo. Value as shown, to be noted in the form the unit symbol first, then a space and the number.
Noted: rpm 3000
